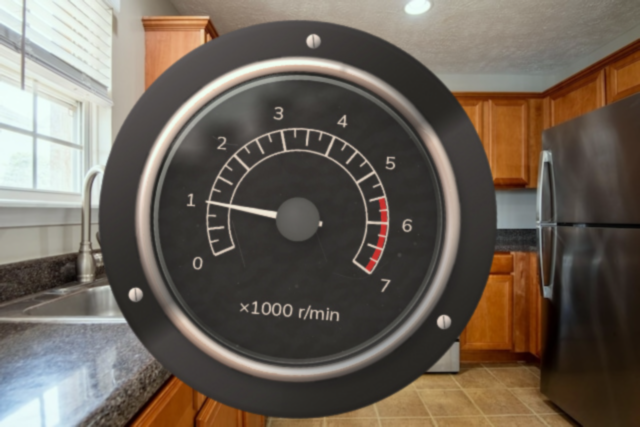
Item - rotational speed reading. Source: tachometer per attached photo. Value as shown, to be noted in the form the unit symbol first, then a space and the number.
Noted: rpm 1000
